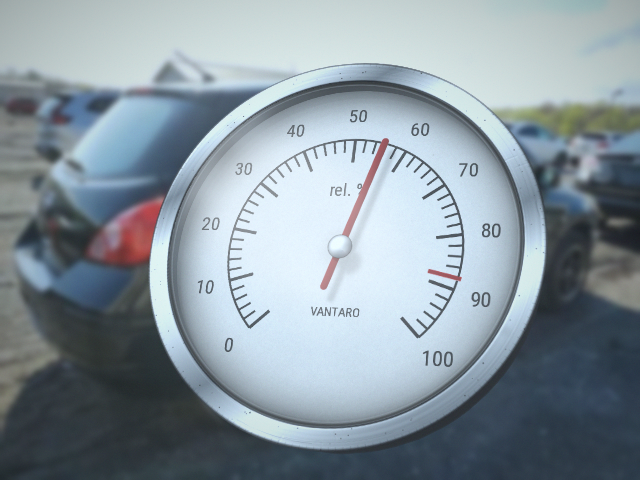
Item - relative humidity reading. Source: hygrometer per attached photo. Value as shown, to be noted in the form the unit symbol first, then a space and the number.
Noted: % 56
